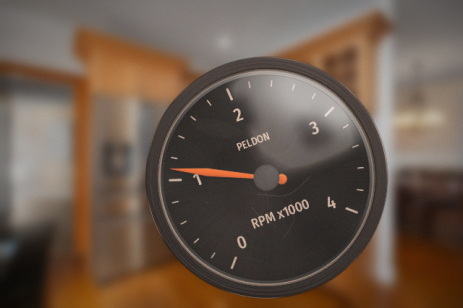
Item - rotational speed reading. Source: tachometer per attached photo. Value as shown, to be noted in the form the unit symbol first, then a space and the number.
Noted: rpm 1100
